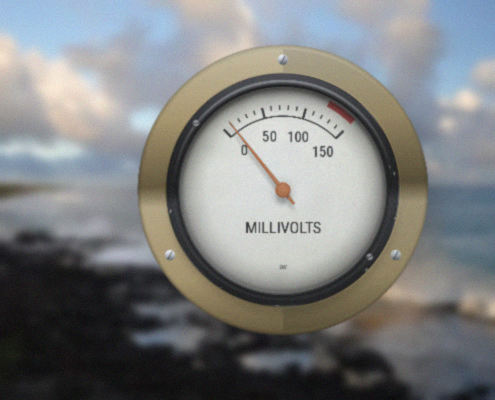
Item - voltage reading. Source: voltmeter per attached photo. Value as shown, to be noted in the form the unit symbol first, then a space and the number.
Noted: mV 10
